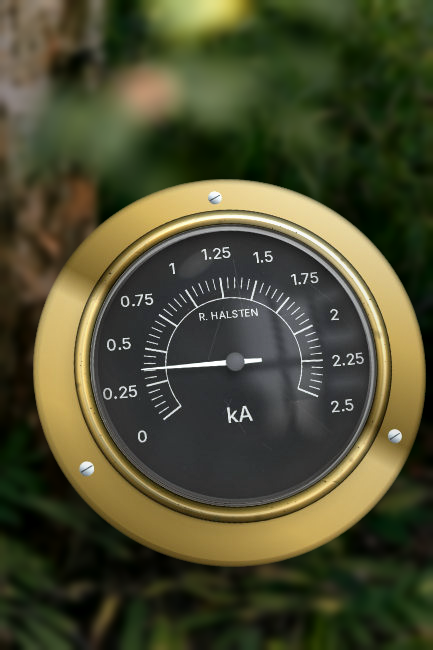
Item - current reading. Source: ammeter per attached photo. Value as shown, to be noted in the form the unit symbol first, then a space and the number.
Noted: kA 0.35
